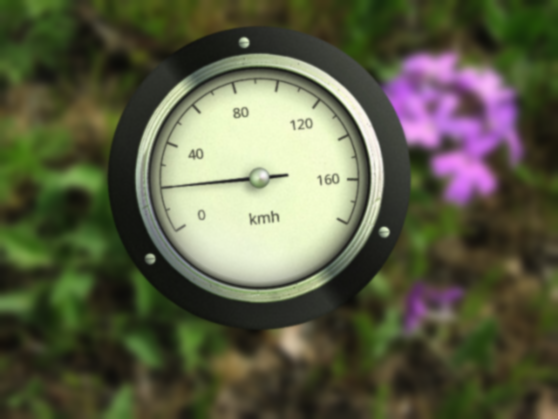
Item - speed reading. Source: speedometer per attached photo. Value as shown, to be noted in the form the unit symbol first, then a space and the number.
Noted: km/h 20
